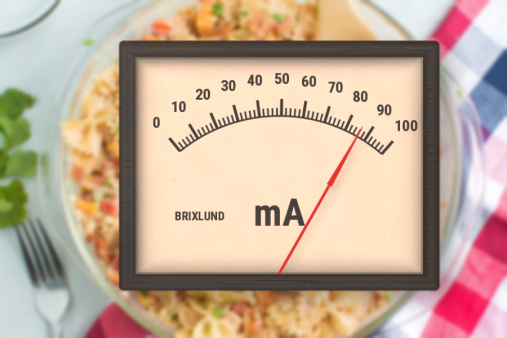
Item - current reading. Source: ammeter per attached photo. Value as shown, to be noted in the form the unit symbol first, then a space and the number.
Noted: mA 86
